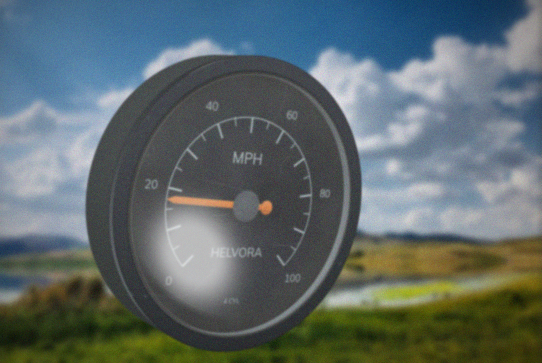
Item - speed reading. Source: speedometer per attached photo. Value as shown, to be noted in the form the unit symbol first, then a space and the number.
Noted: mph 17.5
